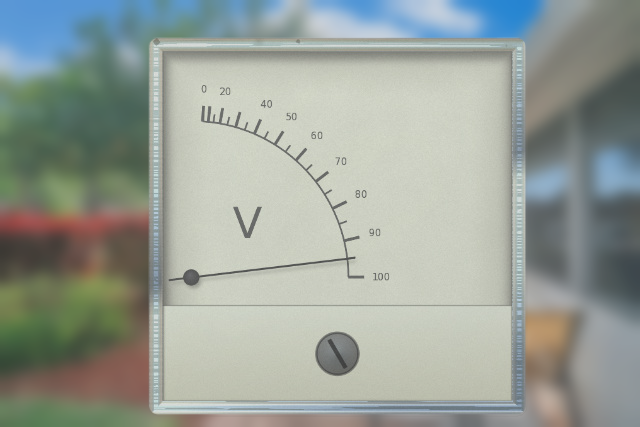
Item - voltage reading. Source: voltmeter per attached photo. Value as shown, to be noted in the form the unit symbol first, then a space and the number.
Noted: V 95
